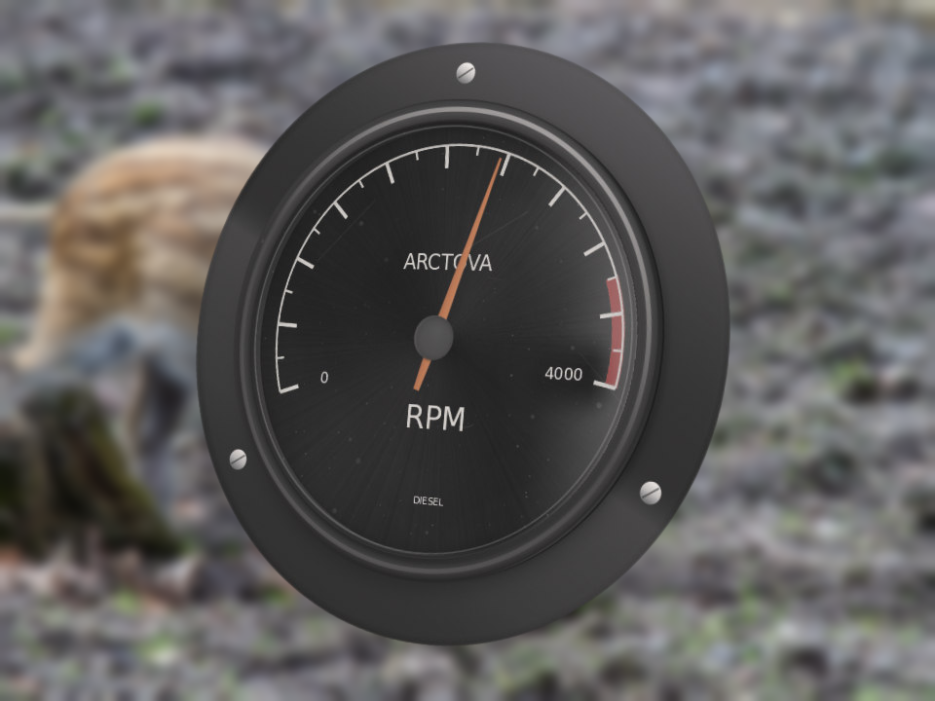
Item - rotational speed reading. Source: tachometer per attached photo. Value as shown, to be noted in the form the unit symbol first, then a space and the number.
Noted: rpm 2400
